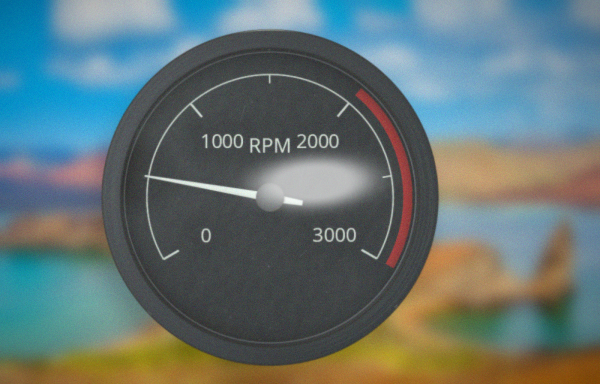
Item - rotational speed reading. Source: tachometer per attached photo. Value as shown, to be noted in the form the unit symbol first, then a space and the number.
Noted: rpm 500
